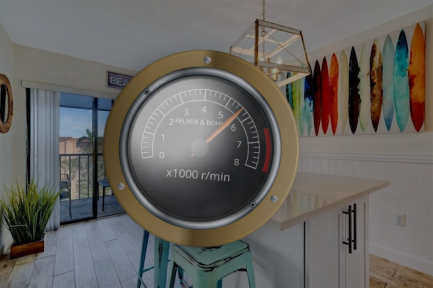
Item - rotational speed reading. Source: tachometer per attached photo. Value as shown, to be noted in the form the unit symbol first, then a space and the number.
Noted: rpm 5600
